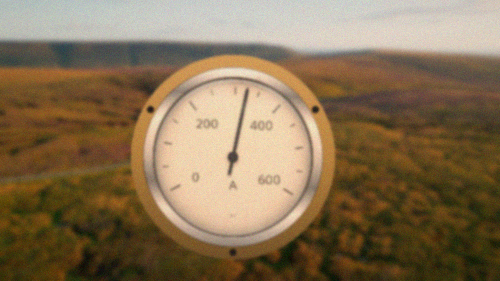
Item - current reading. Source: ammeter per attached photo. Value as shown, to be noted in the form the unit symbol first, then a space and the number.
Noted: A 325
